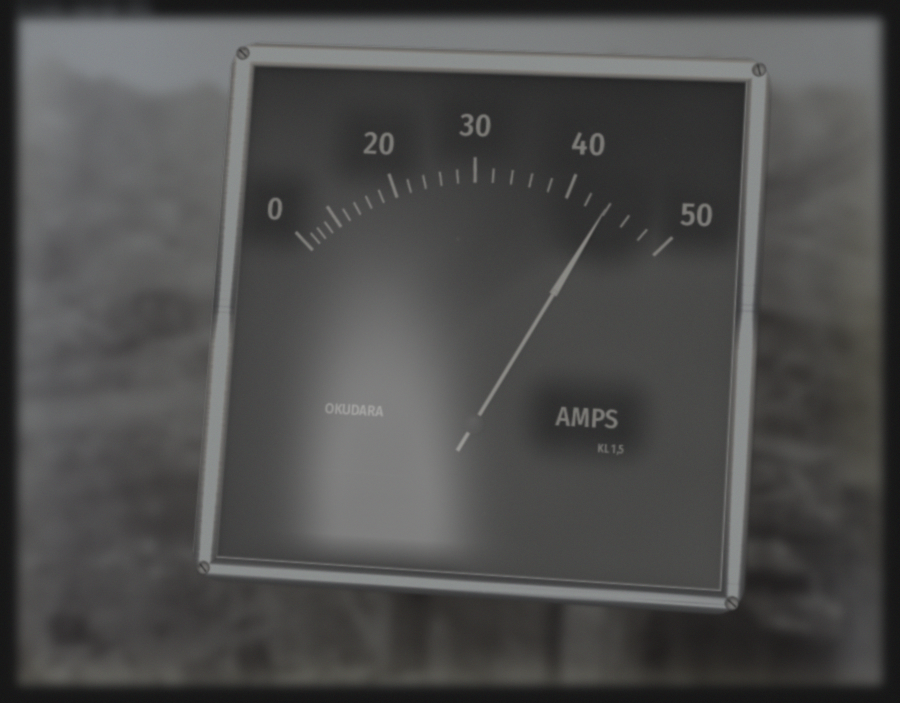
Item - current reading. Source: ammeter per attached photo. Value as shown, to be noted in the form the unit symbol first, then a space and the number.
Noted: A 44
